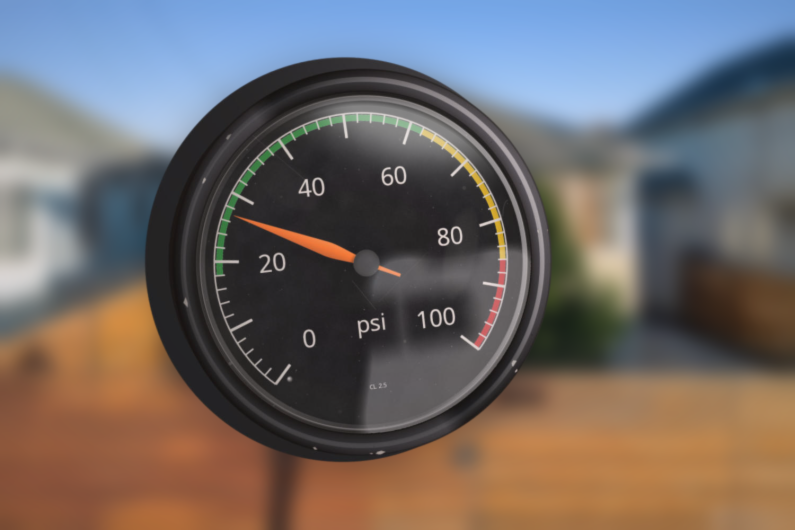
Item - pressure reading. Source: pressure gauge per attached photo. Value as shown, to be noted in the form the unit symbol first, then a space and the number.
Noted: psi 27
